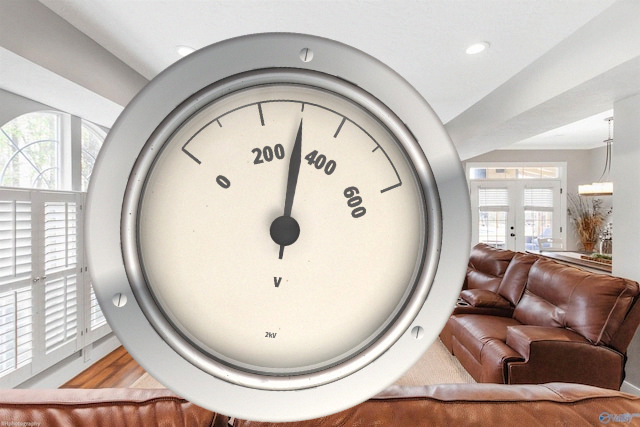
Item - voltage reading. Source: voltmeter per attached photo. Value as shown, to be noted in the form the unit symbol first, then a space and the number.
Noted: V 300
